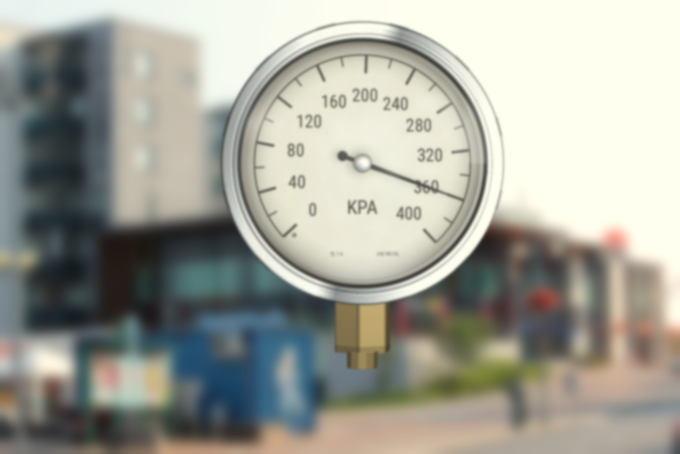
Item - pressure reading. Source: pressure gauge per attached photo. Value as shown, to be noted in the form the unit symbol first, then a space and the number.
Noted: kPa 360
